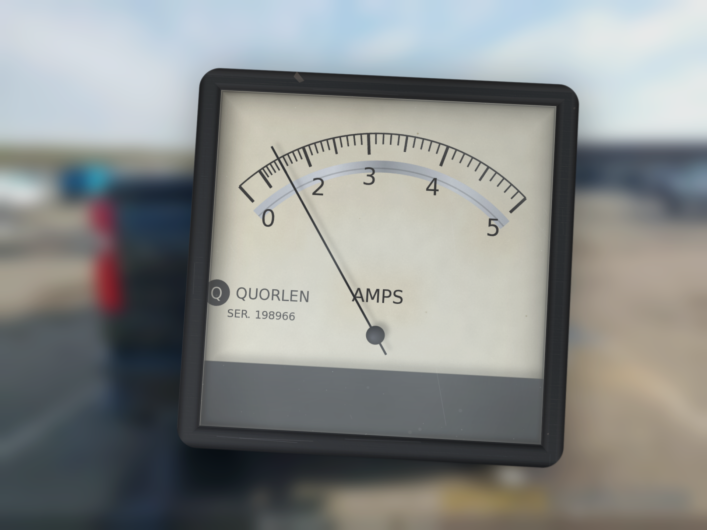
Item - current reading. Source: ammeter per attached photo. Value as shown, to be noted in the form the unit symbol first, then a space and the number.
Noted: A 1.5
